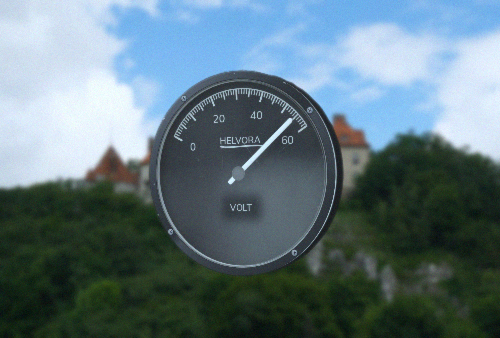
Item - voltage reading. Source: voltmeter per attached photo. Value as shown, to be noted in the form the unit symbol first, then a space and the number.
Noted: V 55
